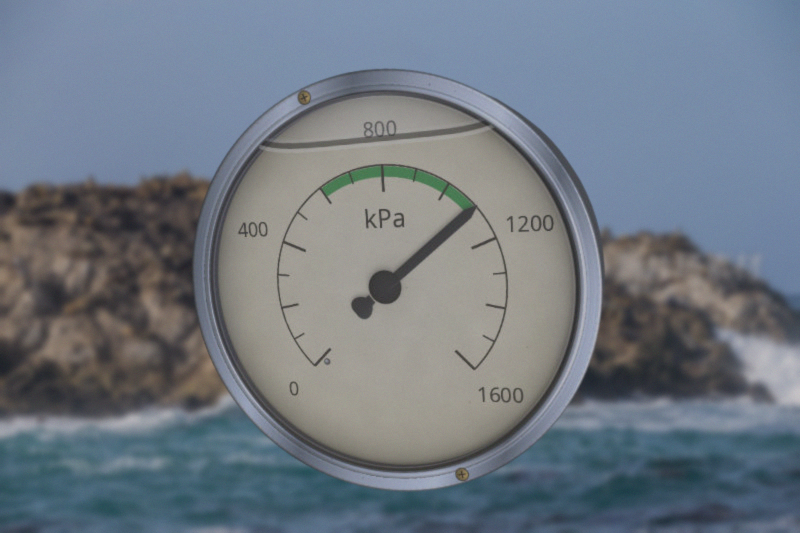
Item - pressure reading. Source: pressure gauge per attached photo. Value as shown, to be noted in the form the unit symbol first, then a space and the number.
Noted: kPa 1100
